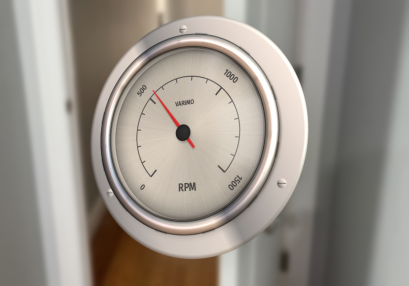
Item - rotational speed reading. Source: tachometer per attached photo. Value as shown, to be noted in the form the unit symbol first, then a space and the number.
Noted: rpm 550
